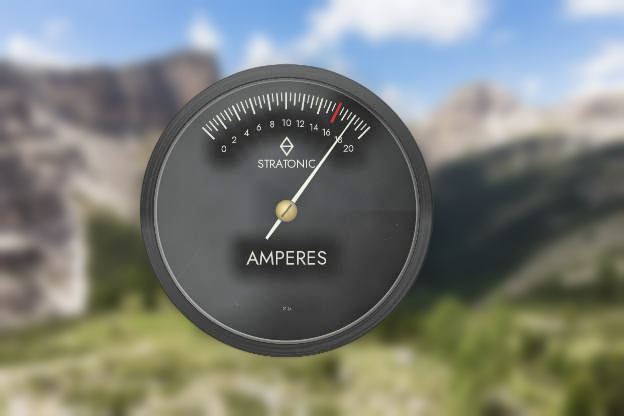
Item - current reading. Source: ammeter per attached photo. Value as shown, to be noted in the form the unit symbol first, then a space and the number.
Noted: A 18
